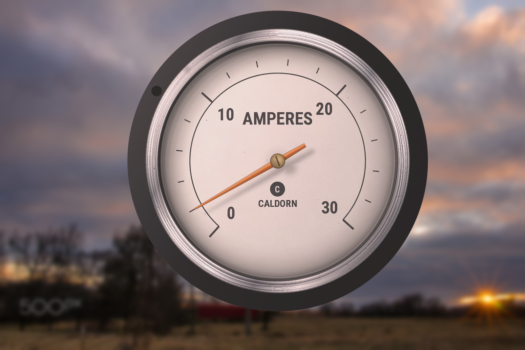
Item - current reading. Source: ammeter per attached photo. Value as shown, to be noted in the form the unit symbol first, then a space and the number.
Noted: A 2
